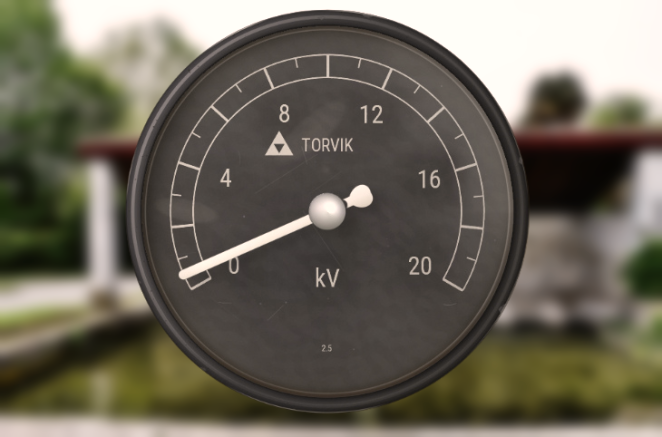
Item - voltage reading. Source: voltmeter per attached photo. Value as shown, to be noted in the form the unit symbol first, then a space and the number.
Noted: kV 0.5
